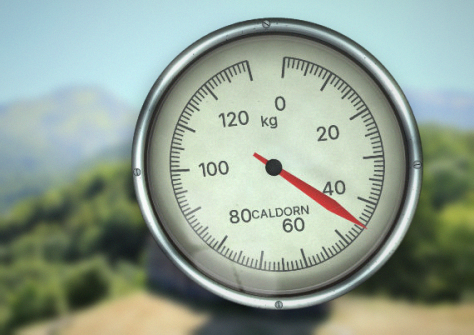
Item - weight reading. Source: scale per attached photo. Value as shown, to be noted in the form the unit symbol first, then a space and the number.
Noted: kg 45
